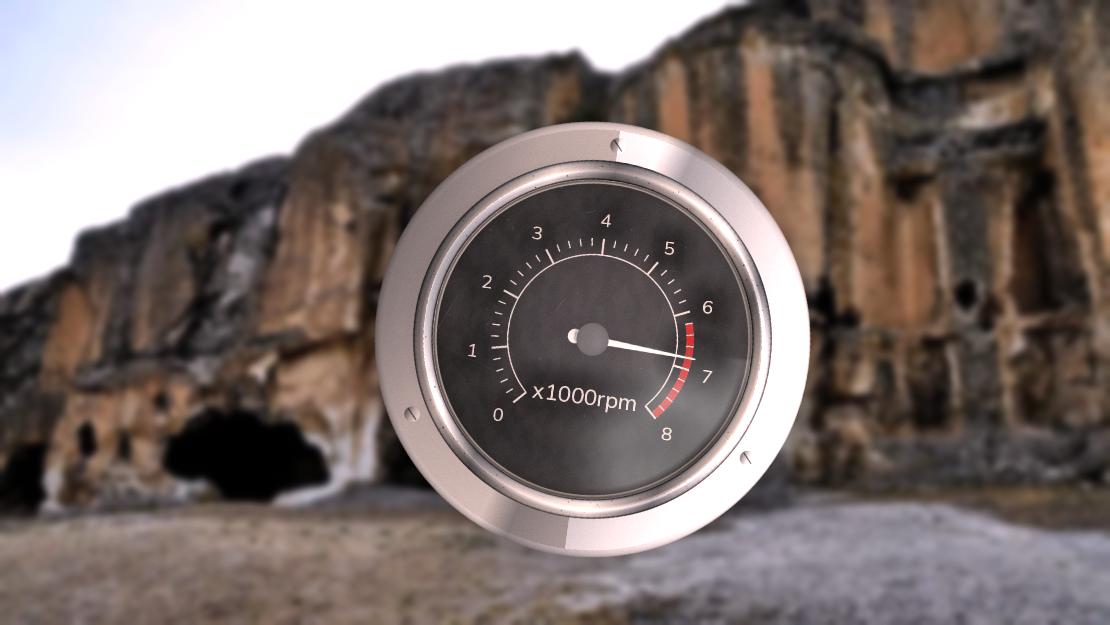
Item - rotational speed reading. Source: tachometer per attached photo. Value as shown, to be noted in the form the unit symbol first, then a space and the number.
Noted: rpm 6800
